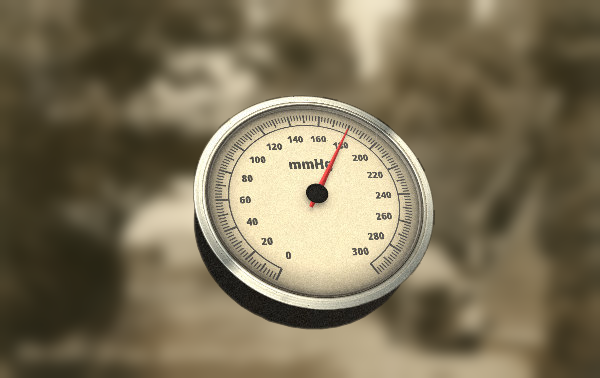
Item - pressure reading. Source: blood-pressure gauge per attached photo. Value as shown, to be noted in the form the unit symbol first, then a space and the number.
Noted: mmHg 180
